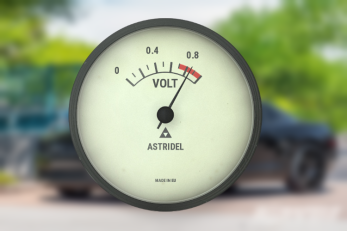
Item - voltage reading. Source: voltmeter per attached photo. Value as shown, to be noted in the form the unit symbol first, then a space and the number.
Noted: V 0.85
